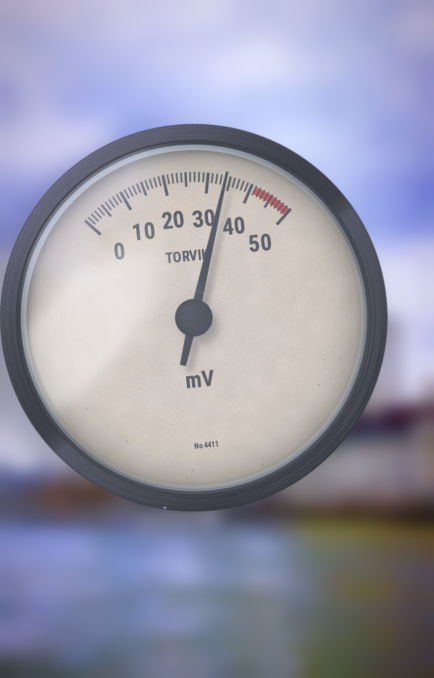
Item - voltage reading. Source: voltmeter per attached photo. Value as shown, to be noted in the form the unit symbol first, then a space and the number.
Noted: mV 34
